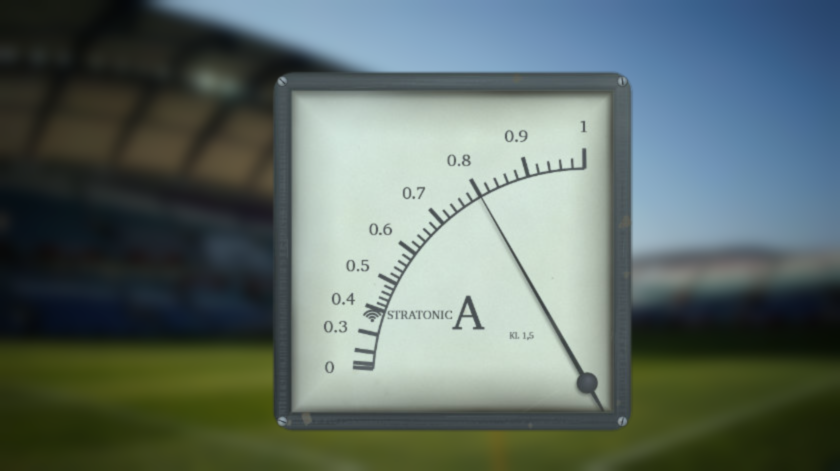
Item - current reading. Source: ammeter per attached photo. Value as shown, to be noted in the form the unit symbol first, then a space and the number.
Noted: A 0.8
